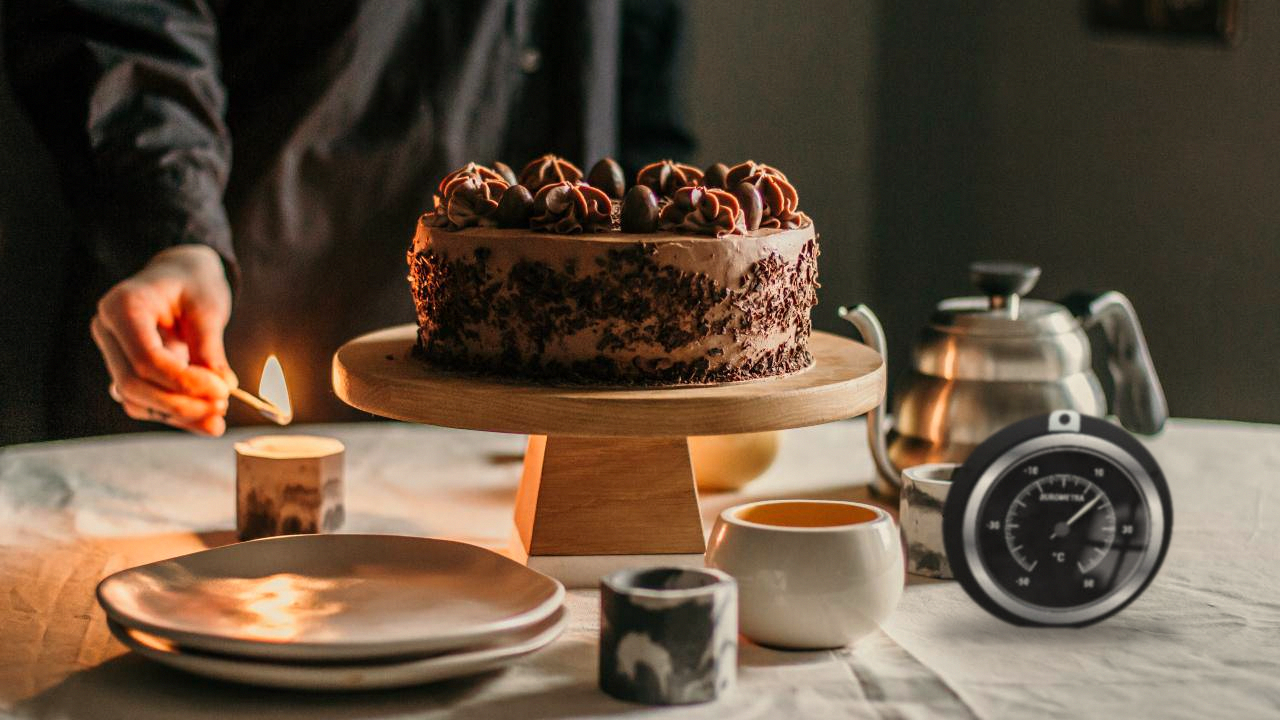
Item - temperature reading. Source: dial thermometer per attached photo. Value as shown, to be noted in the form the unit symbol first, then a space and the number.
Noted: °C 15
